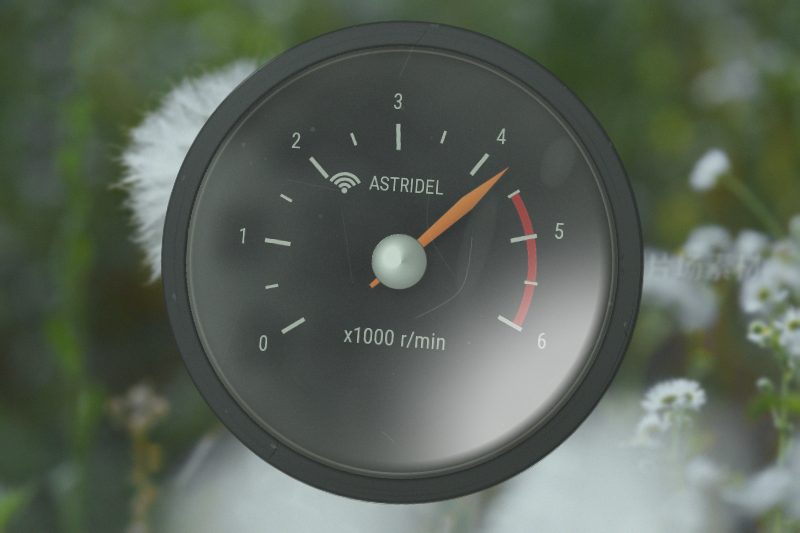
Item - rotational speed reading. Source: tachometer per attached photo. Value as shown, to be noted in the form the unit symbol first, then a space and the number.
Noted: rpm 4250
